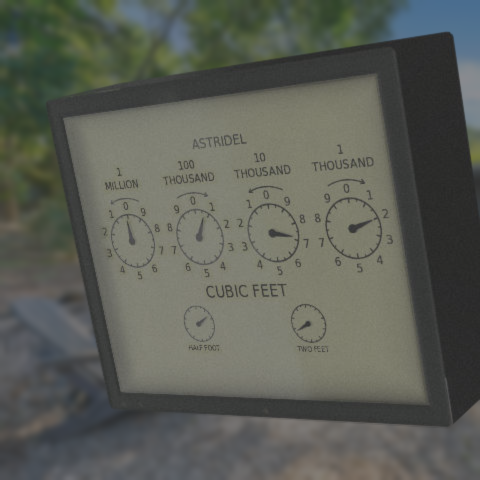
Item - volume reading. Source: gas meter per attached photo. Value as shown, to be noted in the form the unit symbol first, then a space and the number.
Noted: ft³ 7200
